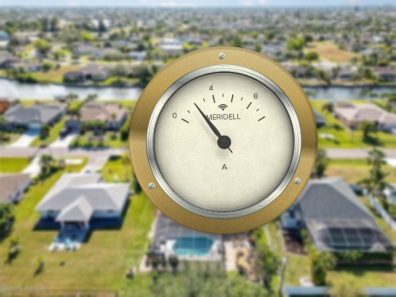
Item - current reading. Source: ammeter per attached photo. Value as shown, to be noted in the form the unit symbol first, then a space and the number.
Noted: A 2
